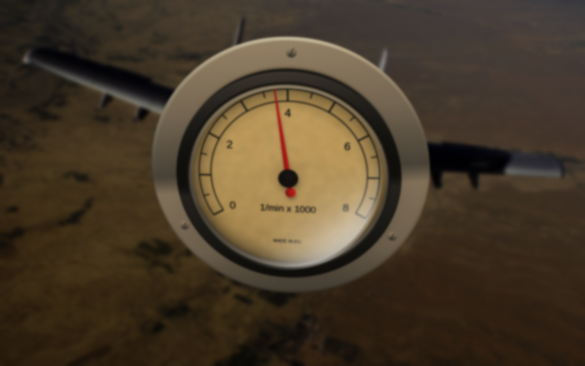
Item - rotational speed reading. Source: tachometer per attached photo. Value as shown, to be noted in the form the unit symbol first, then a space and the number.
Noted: rpm 3750
